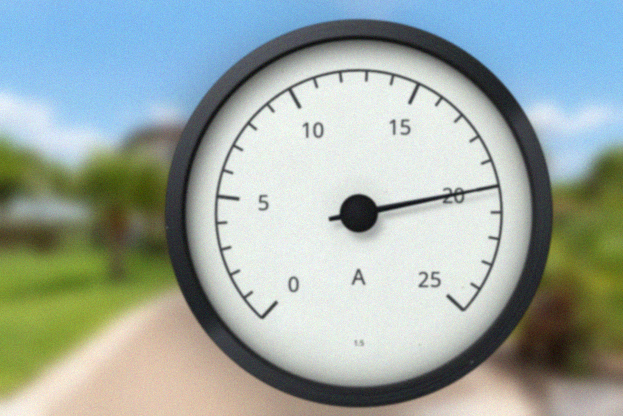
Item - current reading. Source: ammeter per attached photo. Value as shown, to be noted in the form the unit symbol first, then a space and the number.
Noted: A 20
